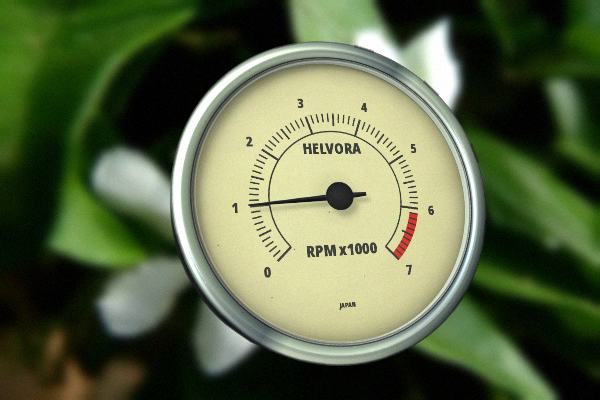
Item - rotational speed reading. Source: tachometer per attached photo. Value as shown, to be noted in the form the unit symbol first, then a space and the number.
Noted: rpm 1000
